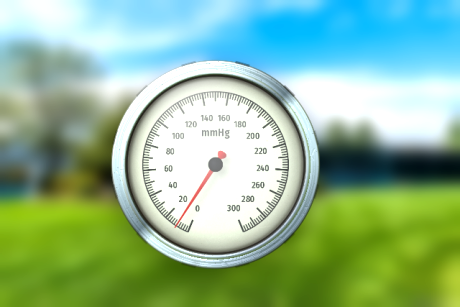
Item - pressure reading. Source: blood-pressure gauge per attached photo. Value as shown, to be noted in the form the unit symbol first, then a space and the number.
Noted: mmHg 10
